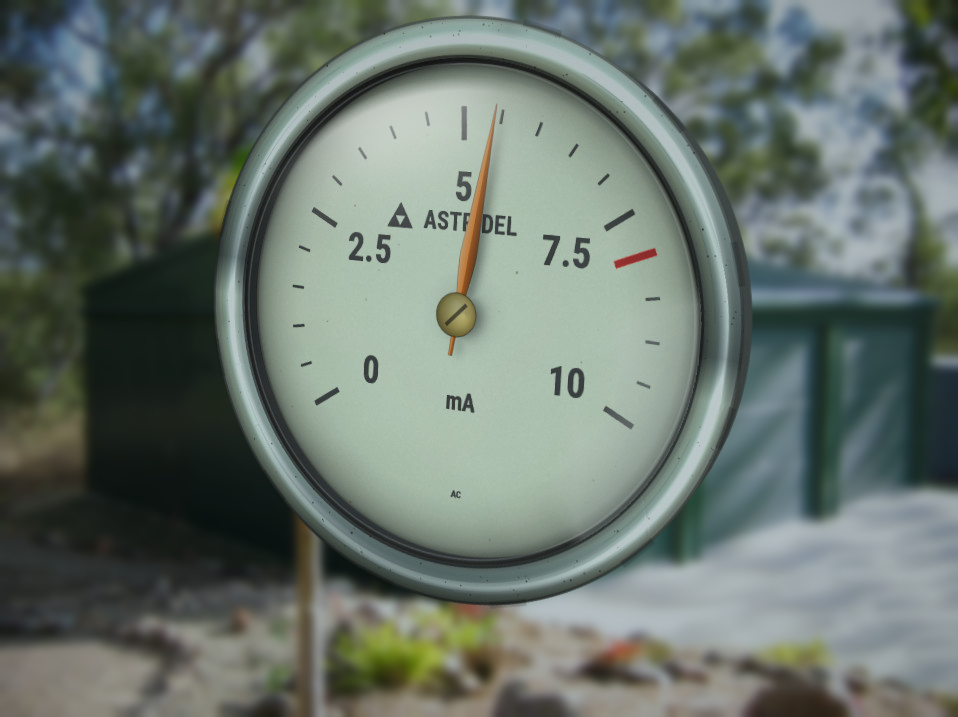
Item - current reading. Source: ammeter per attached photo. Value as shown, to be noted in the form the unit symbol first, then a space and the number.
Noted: mA 5.5
